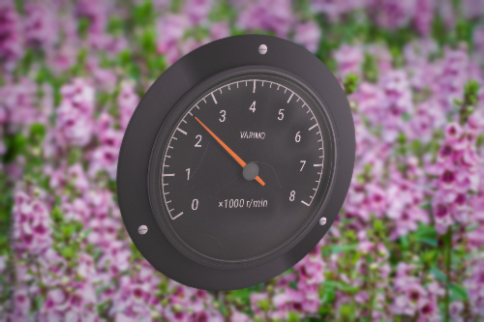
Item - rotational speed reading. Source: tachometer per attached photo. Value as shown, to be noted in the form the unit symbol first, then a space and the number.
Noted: rpm 2400
